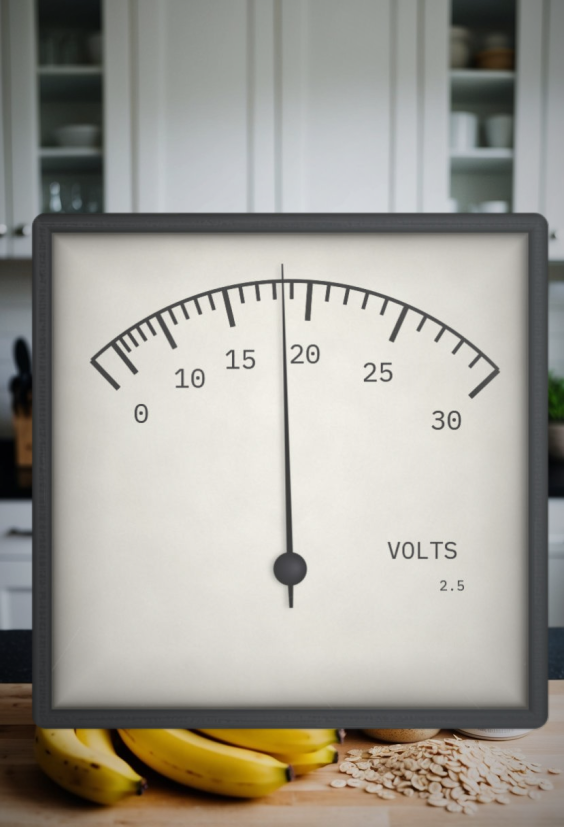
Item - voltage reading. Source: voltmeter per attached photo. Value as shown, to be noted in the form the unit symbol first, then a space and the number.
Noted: V 18.5
